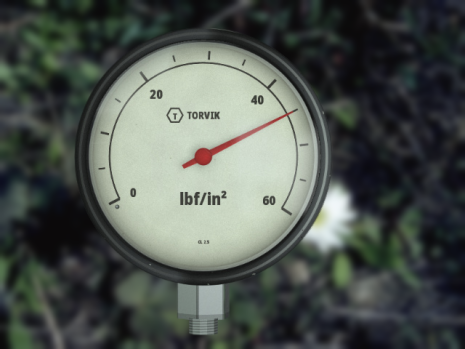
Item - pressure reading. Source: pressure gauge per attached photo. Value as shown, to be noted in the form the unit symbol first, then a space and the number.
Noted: psi 45
